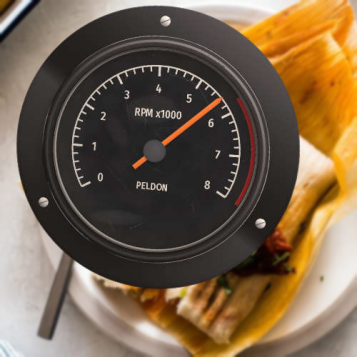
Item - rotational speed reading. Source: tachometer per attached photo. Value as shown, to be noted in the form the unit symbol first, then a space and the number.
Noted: rpm 5600
